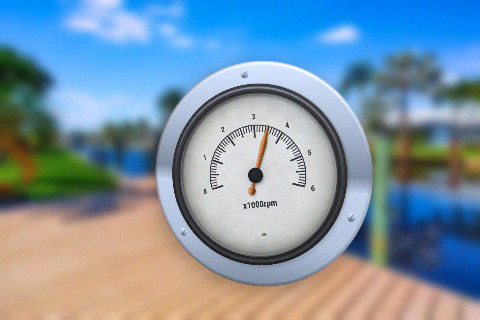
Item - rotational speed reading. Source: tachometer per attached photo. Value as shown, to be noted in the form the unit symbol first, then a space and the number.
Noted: rpm 3500
